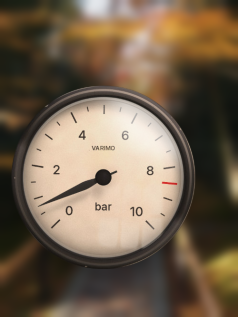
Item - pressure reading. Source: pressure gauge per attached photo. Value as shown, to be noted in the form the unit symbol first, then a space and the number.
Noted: bar 0.75
